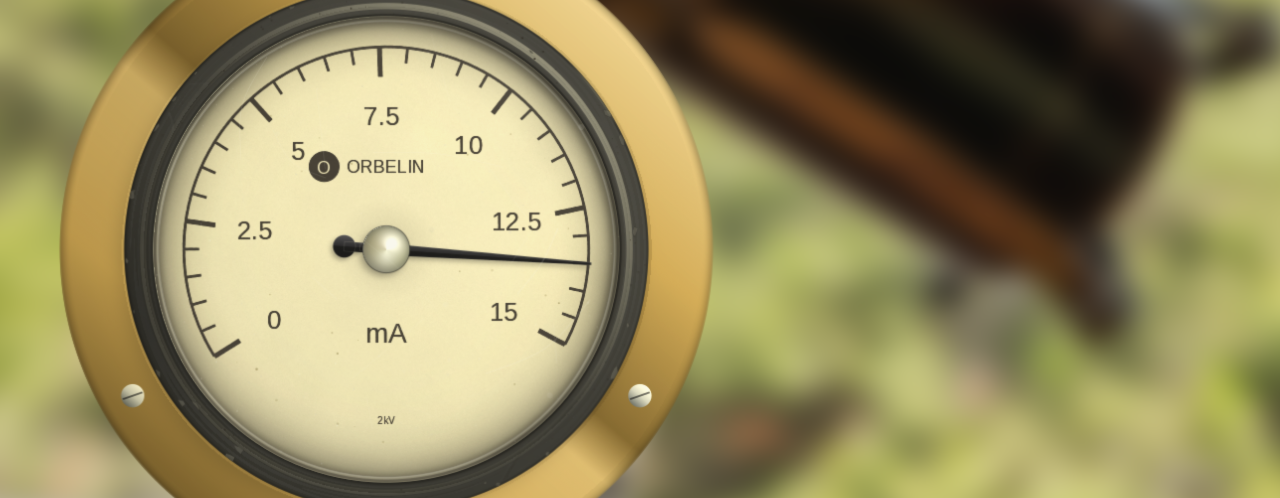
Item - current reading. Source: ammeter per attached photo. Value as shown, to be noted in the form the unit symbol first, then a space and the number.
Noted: mA 13.5
